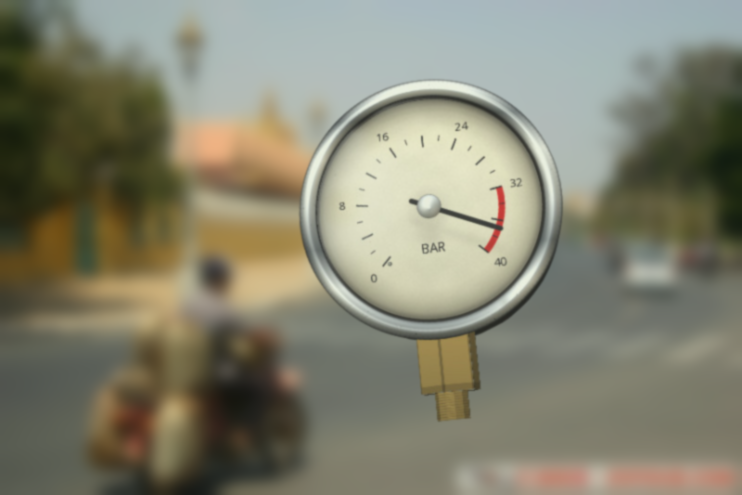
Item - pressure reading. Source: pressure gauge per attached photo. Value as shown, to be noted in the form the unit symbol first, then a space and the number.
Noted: bar 37
